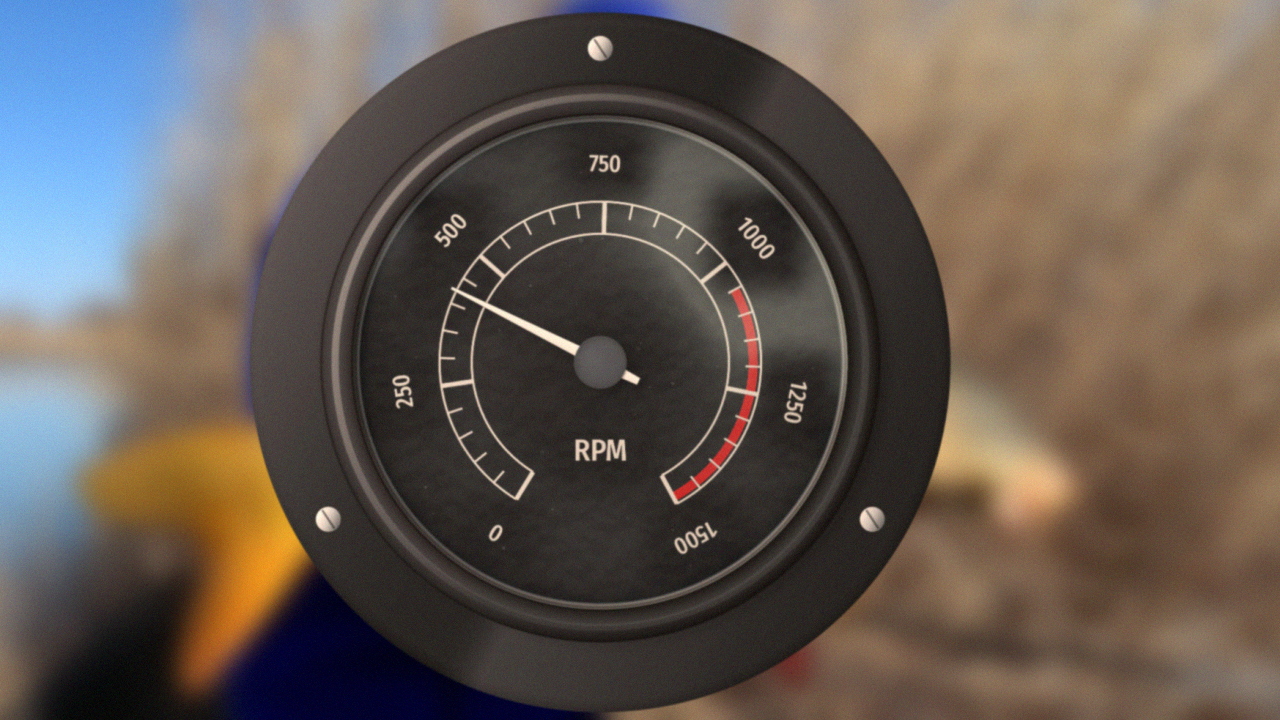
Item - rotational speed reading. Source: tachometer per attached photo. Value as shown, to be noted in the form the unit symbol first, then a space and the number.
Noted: rpm 425
